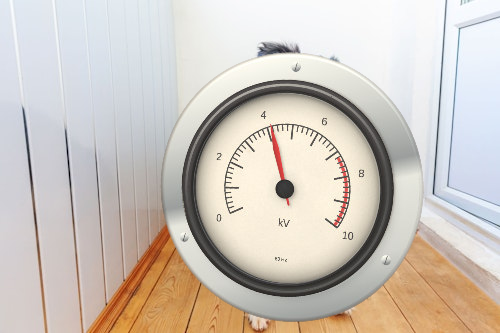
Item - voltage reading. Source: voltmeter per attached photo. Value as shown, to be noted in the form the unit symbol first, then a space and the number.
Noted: kV 4.2
